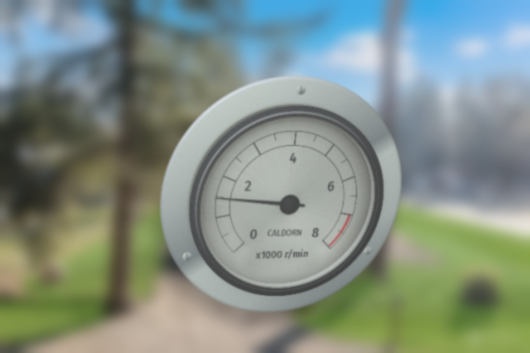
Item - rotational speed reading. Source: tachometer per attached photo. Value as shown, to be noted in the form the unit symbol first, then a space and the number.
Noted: rpm 1500
